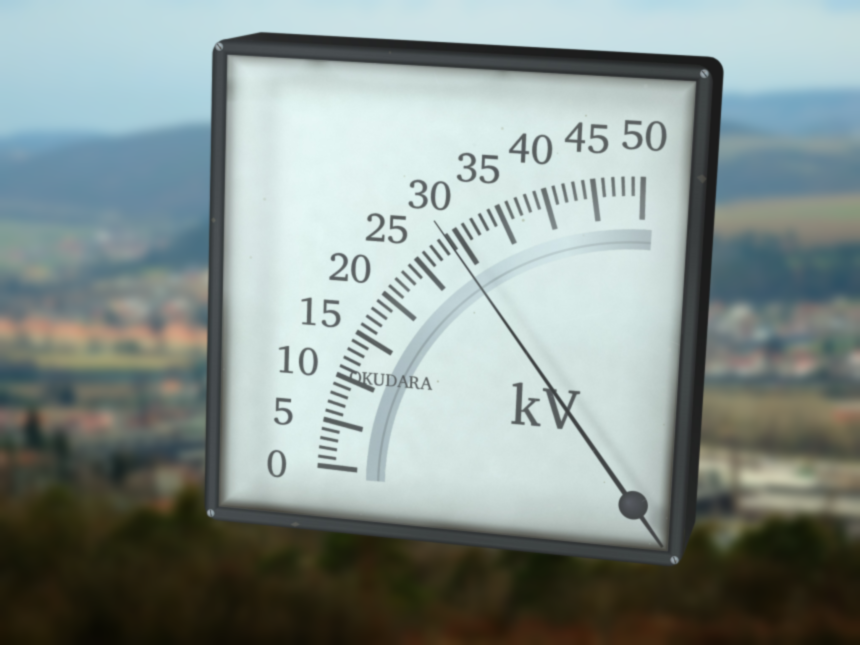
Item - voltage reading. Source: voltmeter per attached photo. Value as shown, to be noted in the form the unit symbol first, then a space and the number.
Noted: kV 29
